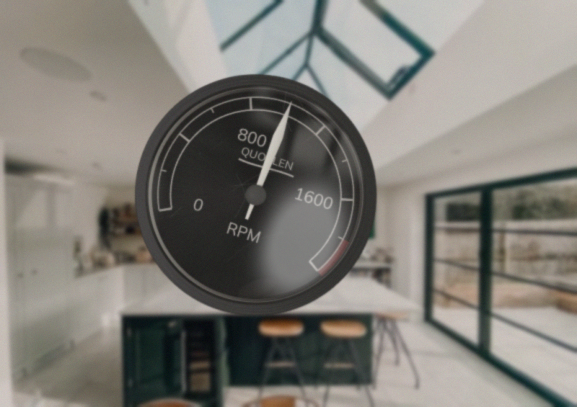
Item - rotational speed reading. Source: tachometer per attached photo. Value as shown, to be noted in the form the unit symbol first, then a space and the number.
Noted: rpm 1000
